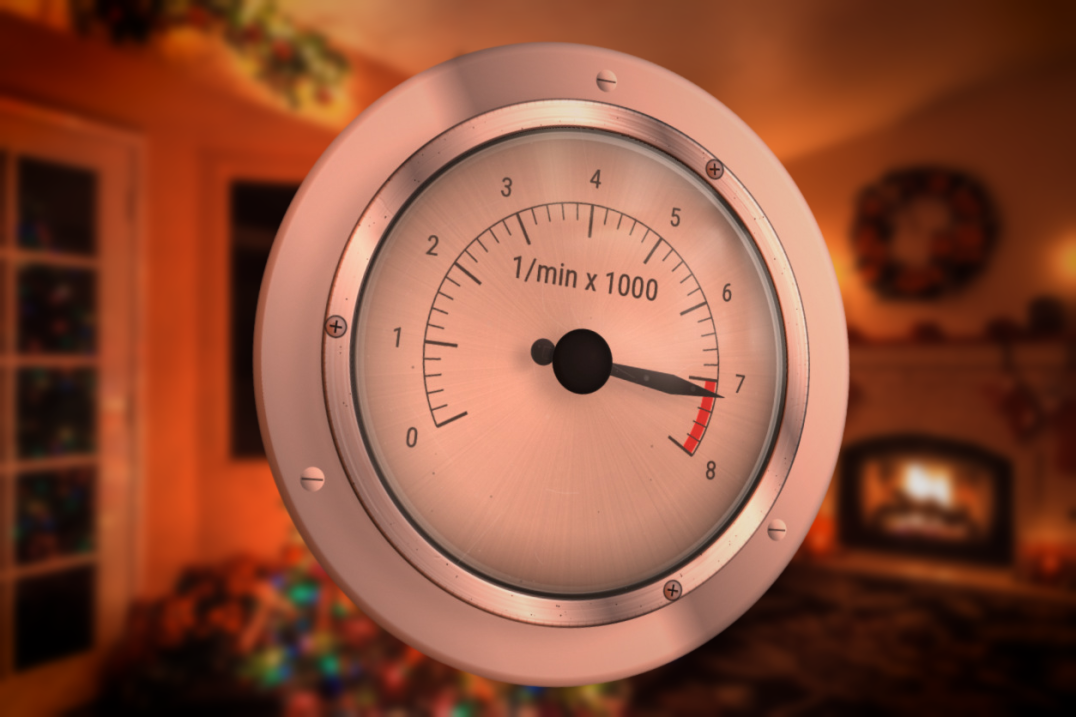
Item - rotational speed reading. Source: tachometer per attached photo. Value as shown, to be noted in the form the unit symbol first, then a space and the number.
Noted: rpm 7200
